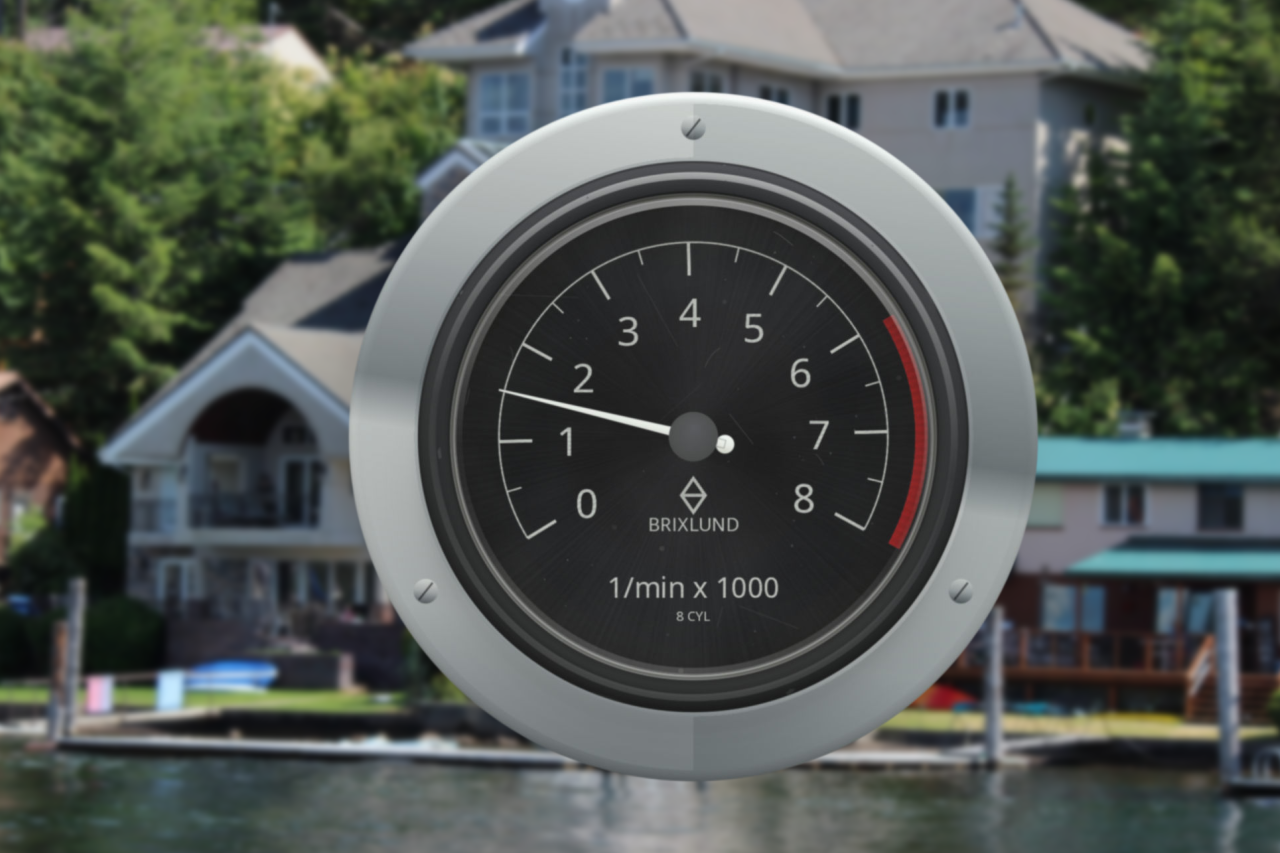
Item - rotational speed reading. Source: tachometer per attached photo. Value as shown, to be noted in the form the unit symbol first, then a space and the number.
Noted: rpm 1500
